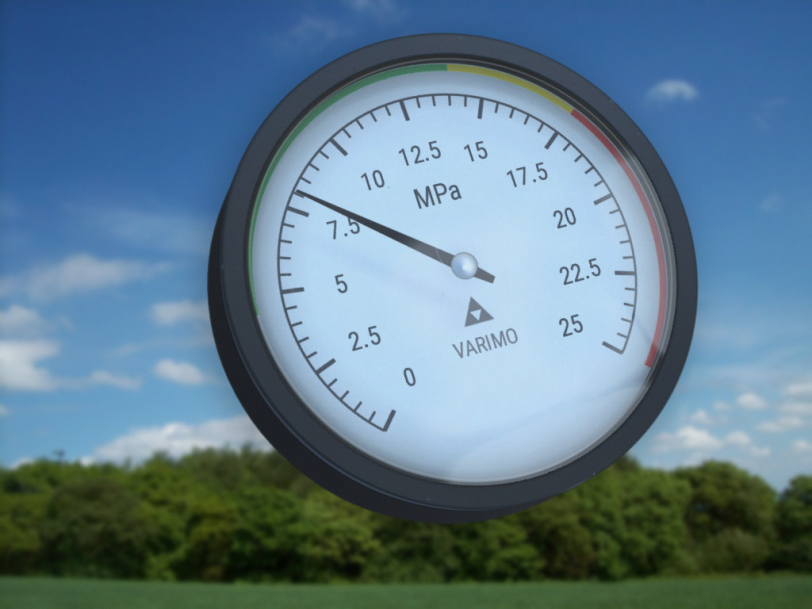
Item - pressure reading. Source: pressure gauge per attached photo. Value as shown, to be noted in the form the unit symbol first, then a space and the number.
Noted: MPa 8
